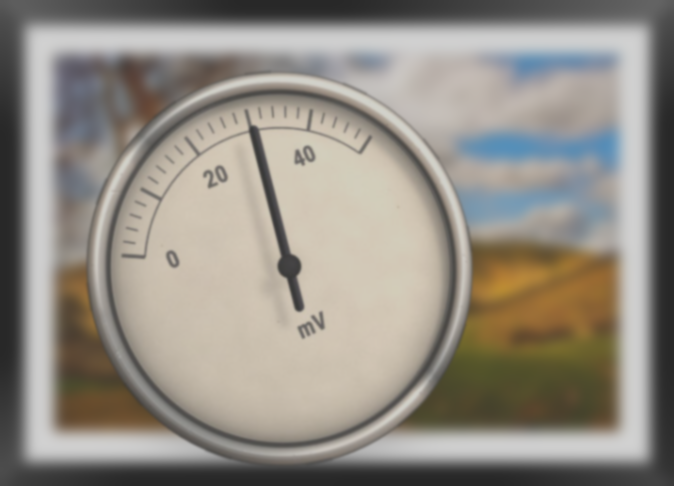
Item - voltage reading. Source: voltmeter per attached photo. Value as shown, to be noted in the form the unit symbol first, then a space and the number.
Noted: mV 30
